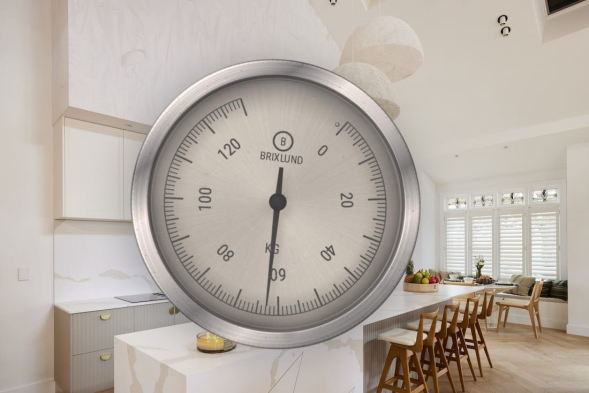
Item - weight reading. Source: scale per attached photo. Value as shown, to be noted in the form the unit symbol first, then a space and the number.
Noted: kg 63
